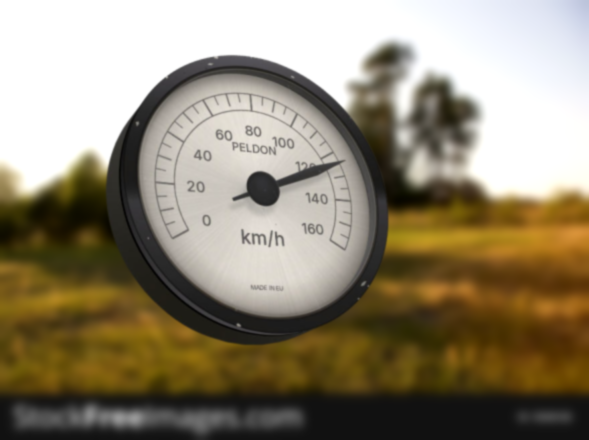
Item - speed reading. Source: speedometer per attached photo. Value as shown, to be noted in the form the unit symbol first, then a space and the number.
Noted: km/h 125
